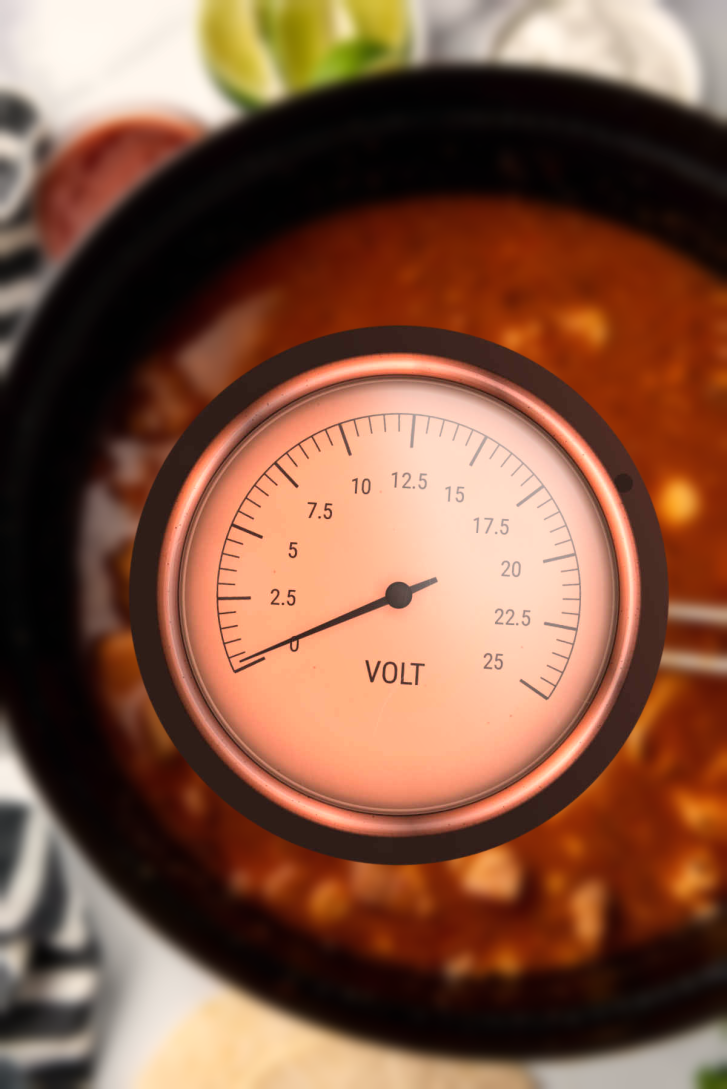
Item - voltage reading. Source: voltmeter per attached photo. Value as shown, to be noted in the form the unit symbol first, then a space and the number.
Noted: V 0.25
